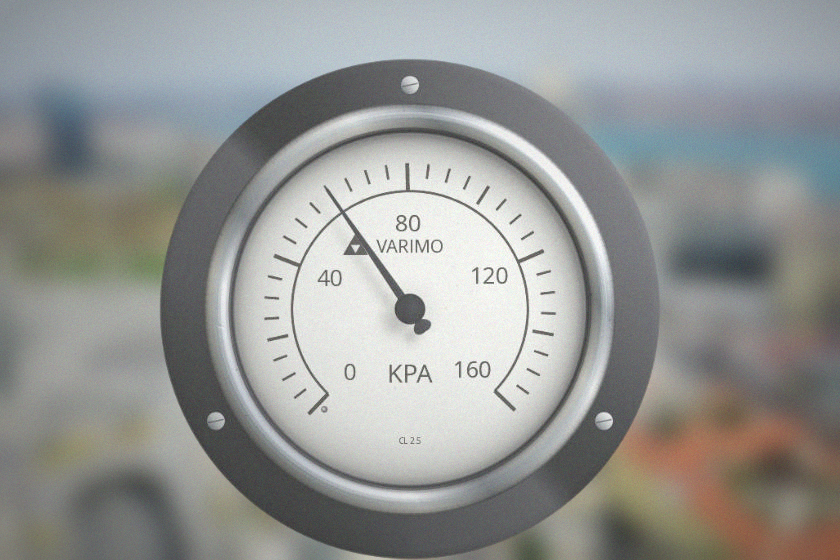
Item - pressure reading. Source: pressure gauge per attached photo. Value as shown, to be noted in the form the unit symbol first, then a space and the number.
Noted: kPa 60
